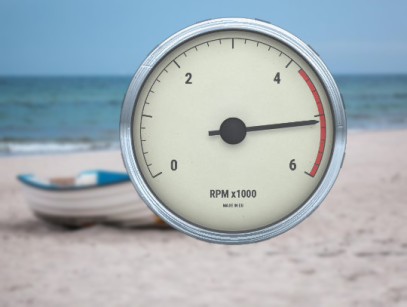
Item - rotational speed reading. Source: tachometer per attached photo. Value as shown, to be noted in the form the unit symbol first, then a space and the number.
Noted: rpm 5100
